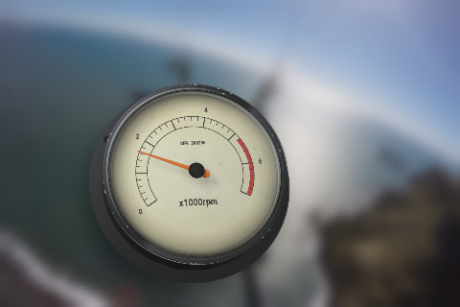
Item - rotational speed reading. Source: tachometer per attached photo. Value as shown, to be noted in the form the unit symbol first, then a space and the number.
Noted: rpm 1600
